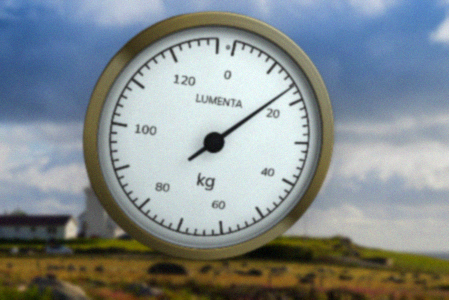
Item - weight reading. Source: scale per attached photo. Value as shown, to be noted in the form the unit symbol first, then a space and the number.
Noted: kg 16
